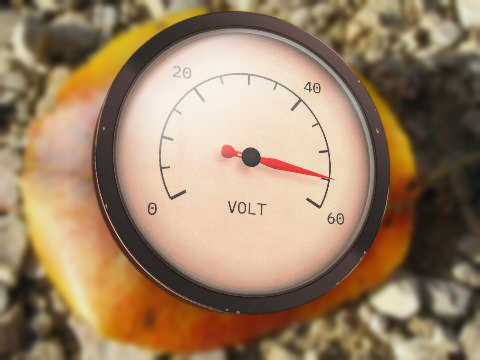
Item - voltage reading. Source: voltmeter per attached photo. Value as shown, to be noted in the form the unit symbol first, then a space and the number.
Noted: V 55
